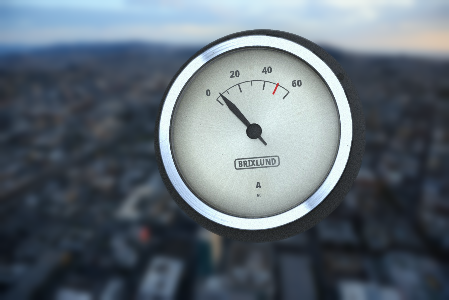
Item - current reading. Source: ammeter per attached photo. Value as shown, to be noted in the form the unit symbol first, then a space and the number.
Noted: A 5
